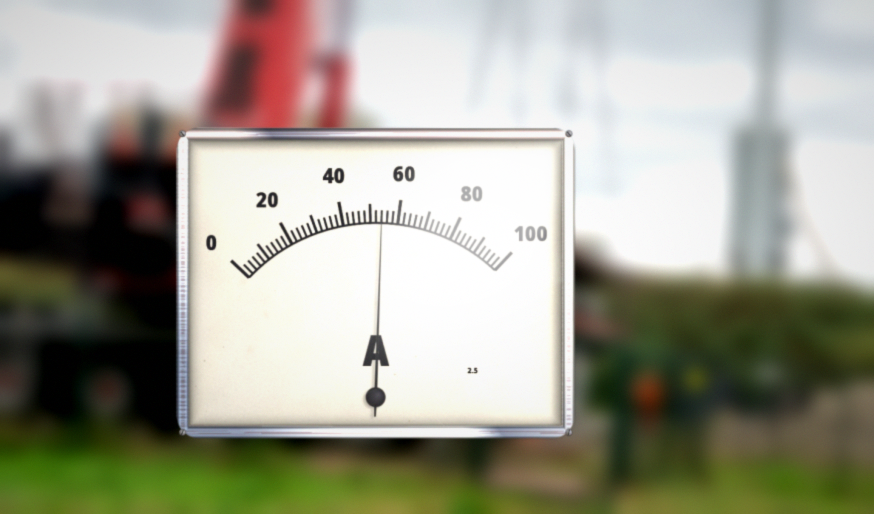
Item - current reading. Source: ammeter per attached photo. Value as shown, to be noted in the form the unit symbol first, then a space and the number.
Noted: A 54
